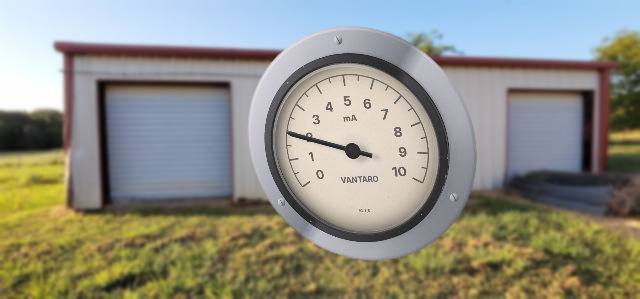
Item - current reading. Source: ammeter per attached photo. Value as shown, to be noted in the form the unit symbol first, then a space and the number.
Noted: mA 2
